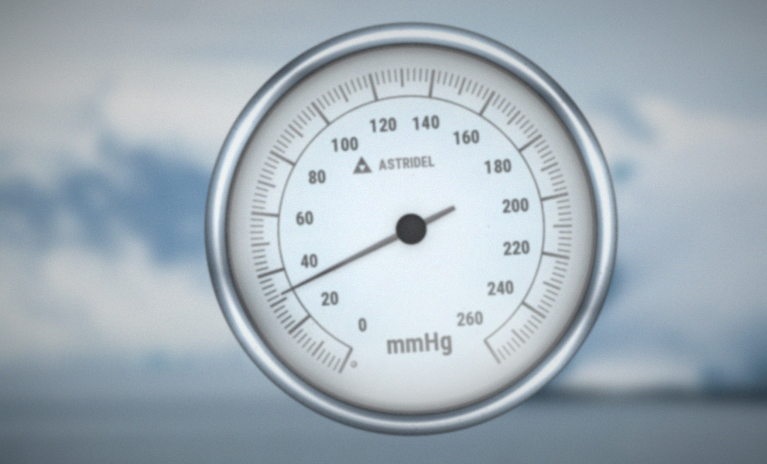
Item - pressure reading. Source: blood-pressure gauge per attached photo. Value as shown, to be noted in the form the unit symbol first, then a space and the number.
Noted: mmHg 32
